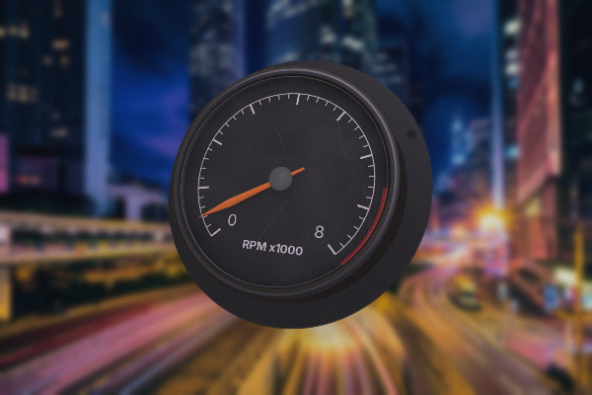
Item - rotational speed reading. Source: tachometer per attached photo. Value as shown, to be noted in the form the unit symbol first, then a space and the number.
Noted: rpm 400
